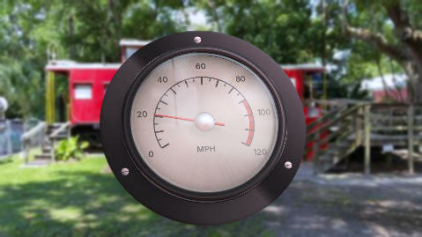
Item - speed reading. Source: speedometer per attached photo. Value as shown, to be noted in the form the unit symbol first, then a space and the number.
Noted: mph 20
